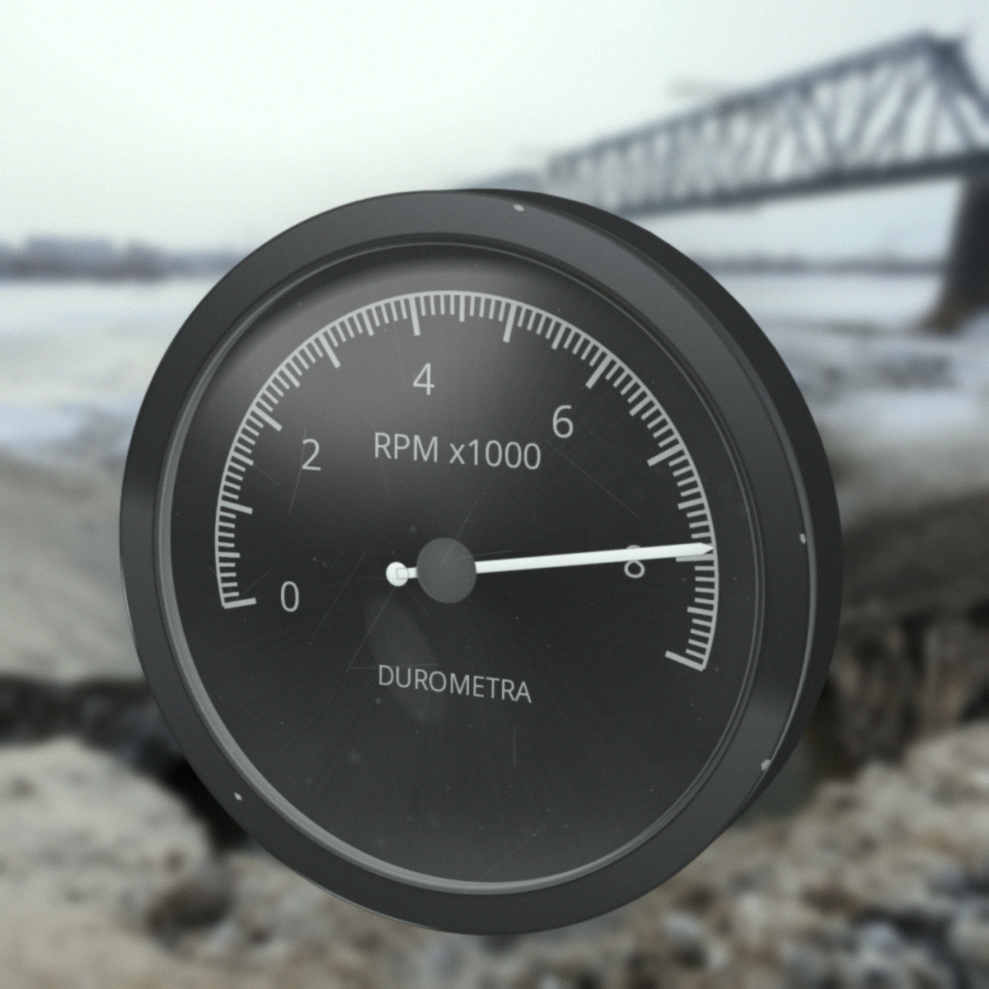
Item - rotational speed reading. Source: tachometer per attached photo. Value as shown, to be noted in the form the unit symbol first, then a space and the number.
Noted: rpm 7900
